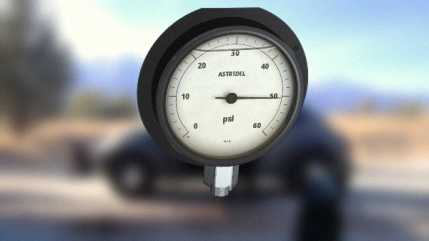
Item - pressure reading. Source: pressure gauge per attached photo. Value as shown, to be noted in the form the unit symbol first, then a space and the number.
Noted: psi 50
